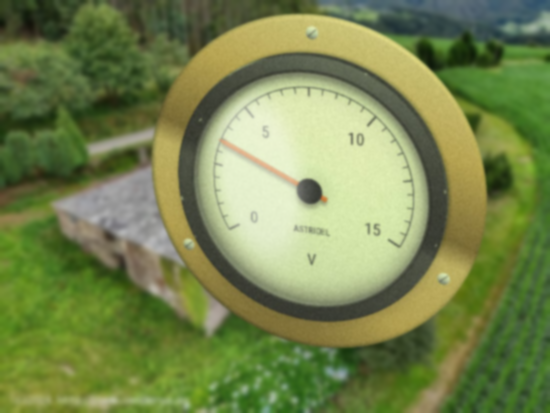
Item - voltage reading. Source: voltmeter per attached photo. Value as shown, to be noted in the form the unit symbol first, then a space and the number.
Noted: V 3.5
